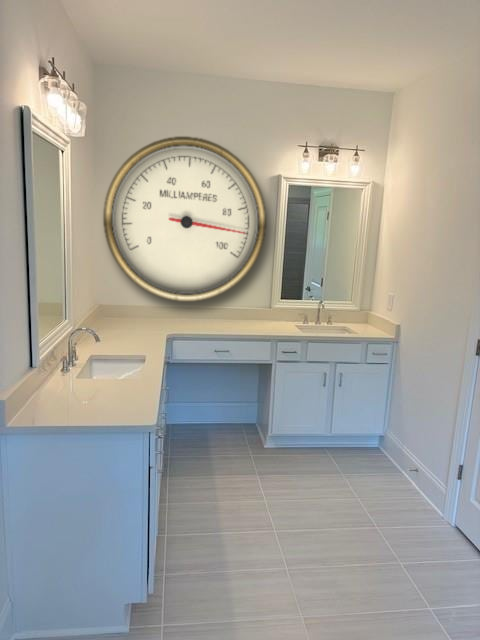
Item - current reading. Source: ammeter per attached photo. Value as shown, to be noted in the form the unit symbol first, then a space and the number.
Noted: mA 90
